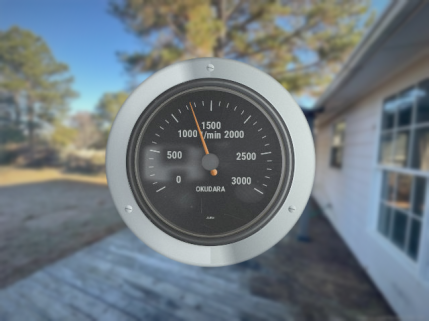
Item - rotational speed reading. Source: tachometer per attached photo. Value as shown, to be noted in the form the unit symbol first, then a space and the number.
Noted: rpm 1250
